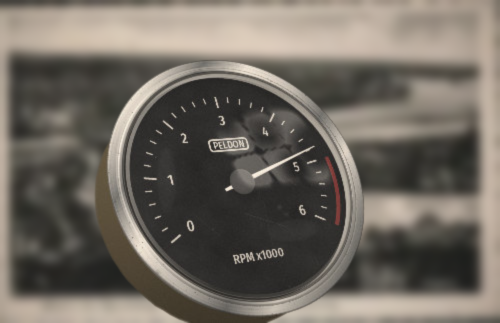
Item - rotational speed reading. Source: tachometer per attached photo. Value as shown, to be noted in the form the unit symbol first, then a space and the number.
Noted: rpm 4800
